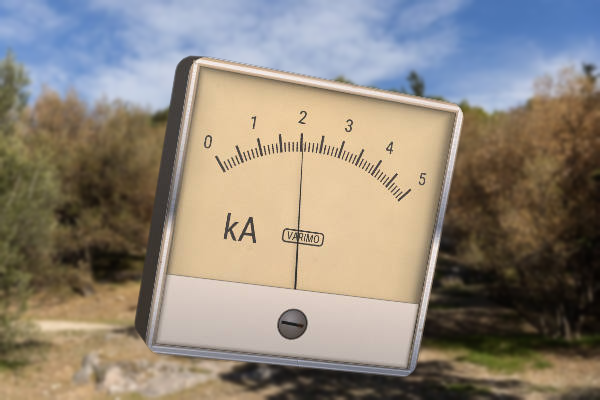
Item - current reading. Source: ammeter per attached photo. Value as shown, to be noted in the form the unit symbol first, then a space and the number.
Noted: kA 2
